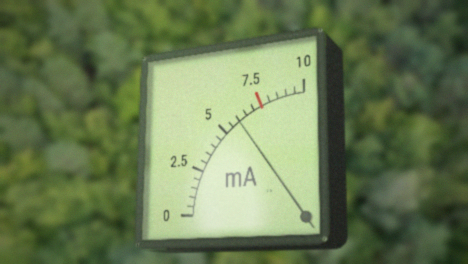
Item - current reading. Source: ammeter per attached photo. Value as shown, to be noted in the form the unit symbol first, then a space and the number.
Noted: mA 6
